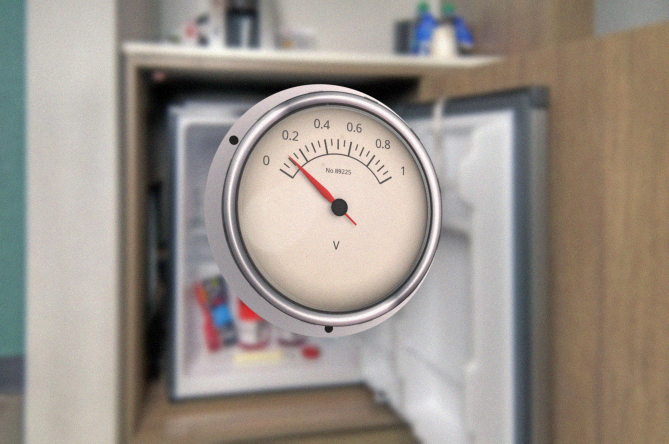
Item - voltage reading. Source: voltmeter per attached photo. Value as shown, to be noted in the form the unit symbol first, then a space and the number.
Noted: V 0.1
